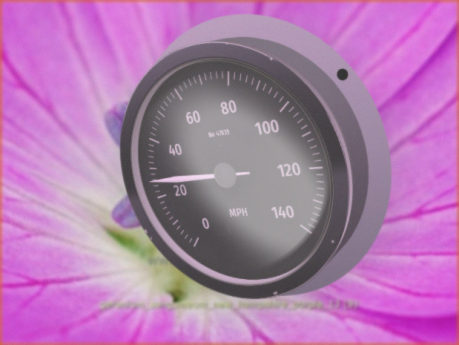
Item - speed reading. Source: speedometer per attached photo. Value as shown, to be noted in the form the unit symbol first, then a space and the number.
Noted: mph 26
